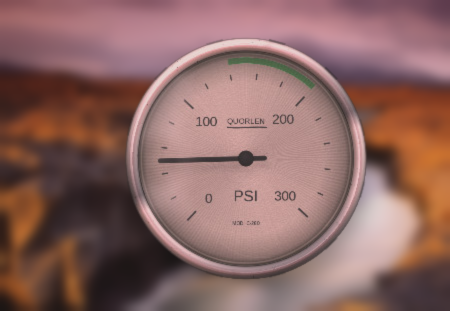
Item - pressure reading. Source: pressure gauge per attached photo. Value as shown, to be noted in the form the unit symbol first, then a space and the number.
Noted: psi 50
